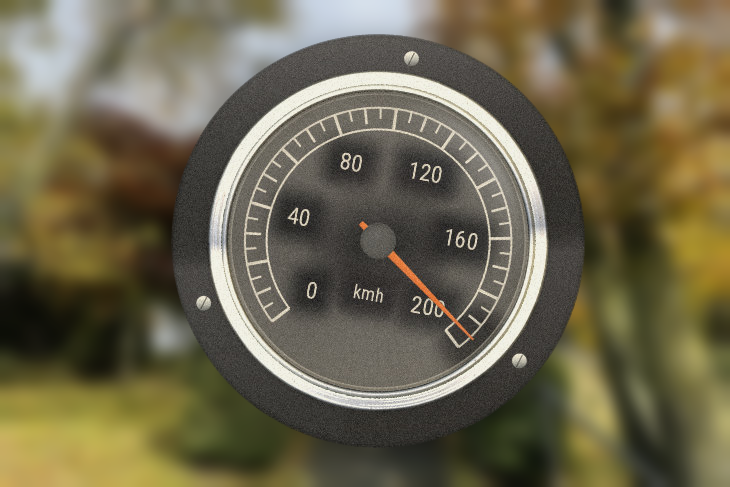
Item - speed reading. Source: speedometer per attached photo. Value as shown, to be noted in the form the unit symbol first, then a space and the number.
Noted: km/h 195
